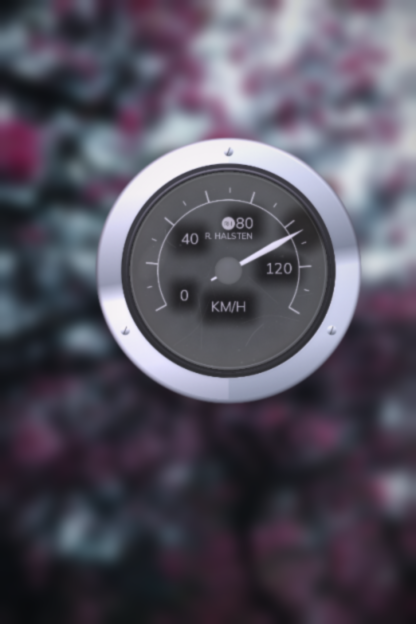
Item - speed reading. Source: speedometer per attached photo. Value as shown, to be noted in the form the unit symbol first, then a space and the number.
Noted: km/h 105
